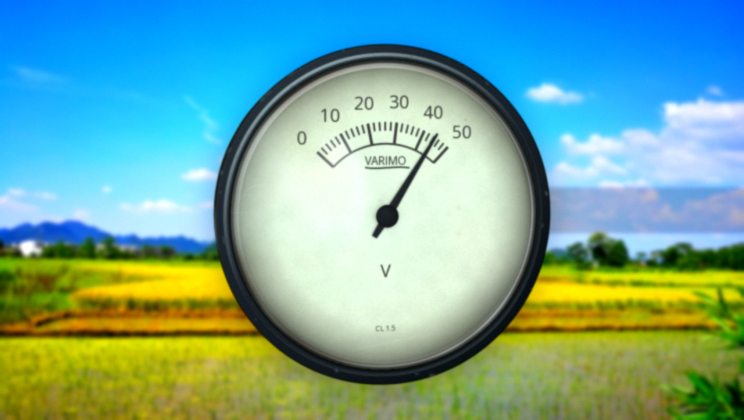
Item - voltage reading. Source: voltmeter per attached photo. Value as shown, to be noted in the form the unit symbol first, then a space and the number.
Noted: V 44
